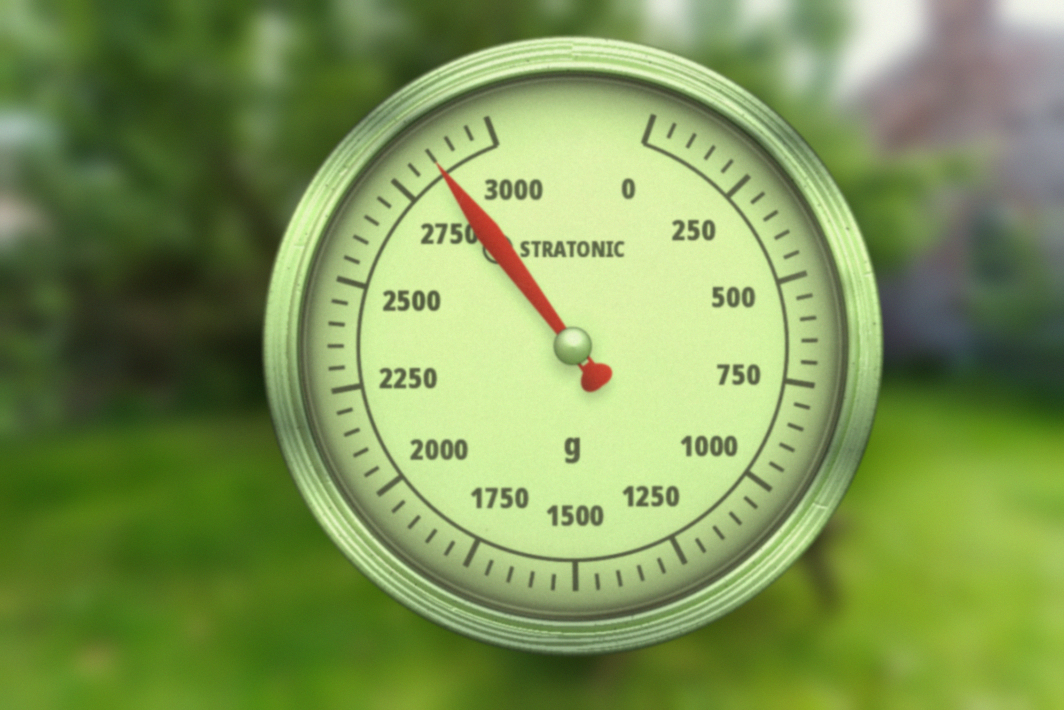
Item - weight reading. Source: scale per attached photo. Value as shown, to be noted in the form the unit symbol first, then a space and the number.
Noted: g 2850
